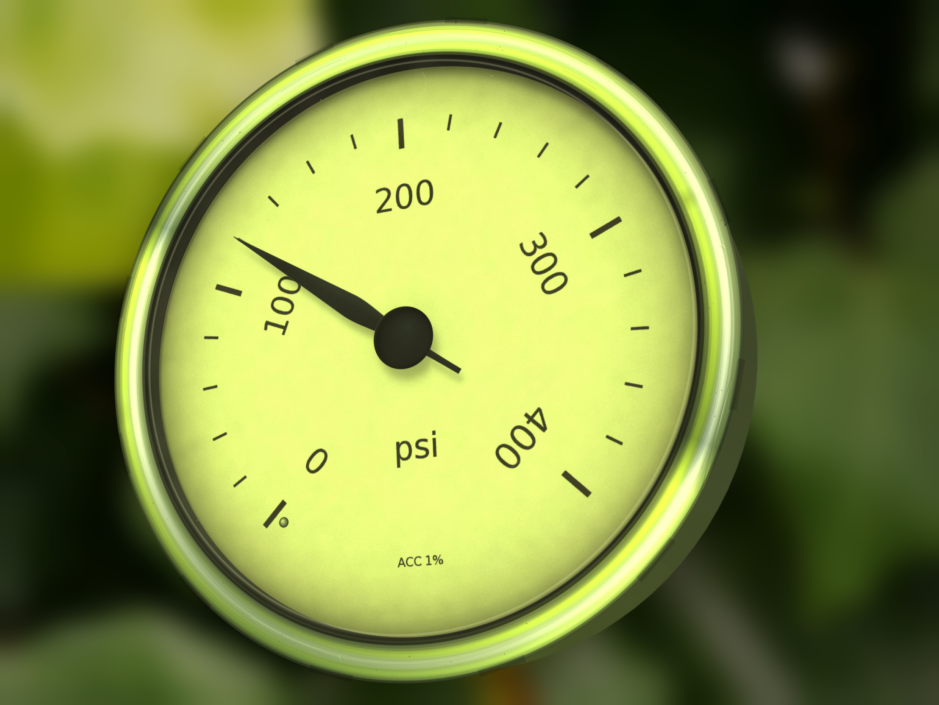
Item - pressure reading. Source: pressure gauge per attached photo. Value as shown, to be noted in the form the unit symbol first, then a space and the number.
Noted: psi 120
